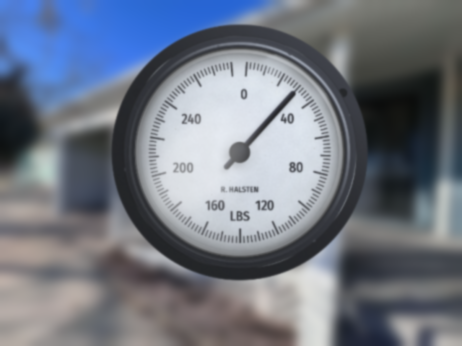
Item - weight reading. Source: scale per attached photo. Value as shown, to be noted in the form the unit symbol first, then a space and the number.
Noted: lb 30
